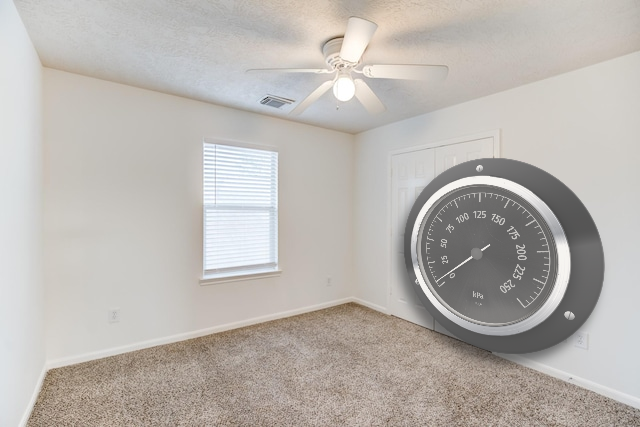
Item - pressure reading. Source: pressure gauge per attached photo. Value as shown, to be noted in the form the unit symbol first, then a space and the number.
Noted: kPa 5
